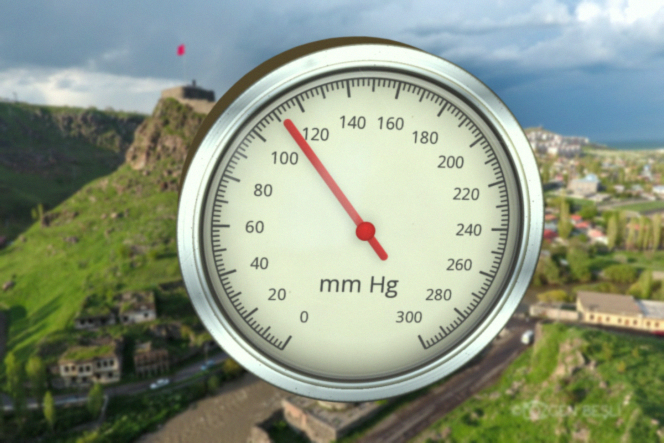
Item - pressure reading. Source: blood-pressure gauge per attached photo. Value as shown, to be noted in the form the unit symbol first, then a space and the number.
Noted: mmHg 112
